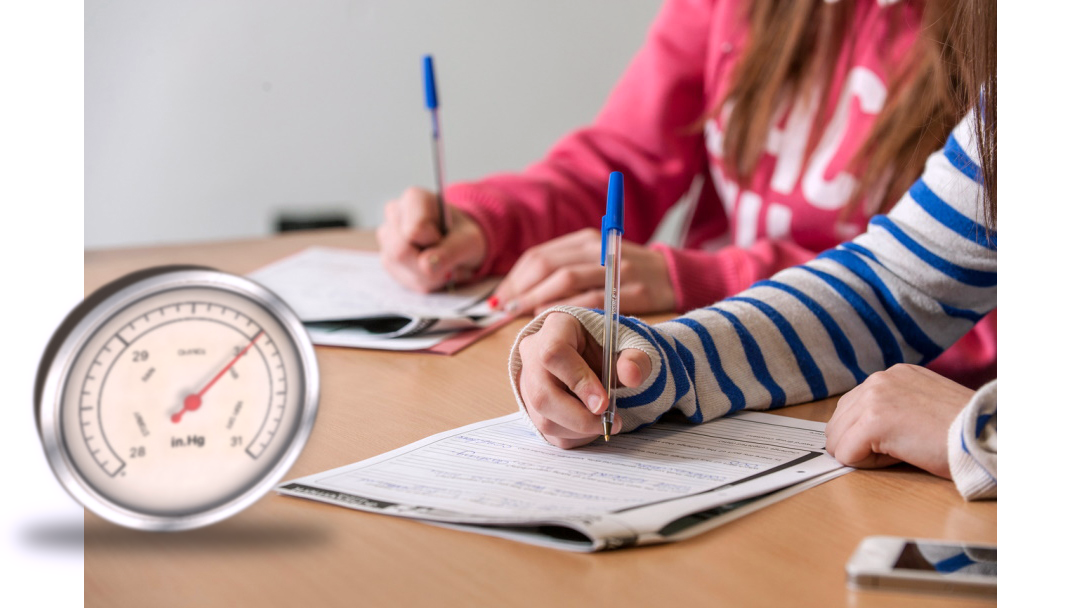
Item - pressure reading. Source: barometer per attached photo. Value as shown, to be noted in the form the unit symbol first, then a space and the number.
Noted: inHg 30
